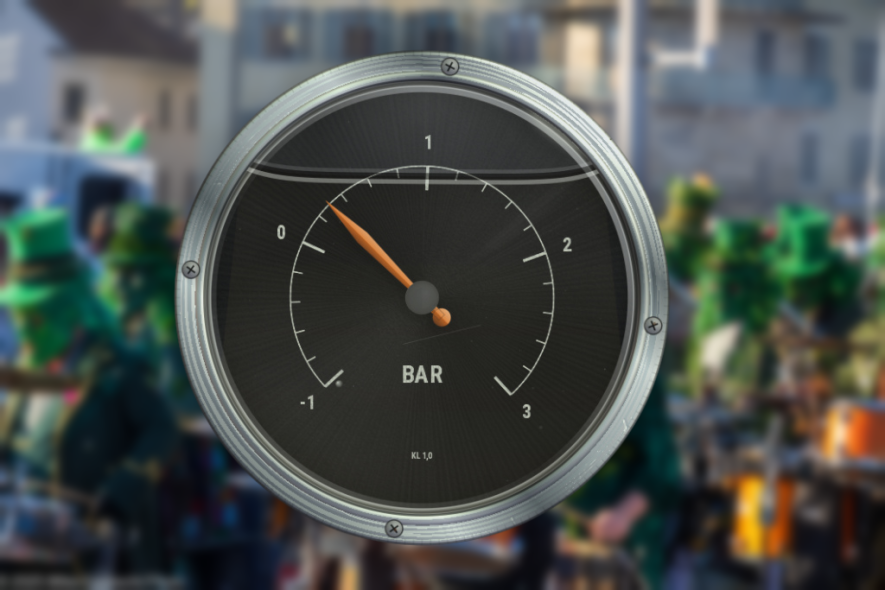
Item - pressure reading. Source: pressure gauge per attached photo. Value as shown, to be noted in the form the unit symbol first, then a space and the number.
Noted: bar 0.3
